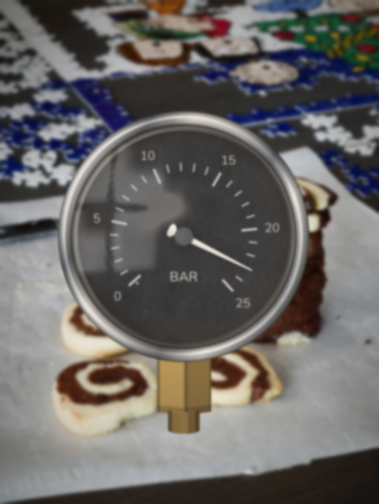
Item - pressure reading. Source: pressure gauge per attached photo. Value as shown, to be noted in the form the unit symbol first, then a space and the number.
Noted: bar 23
